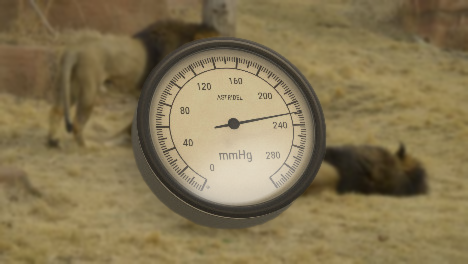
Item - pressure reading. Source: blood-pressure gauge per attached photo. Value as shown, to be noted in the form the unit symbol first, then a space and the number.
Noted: mmHg 230
